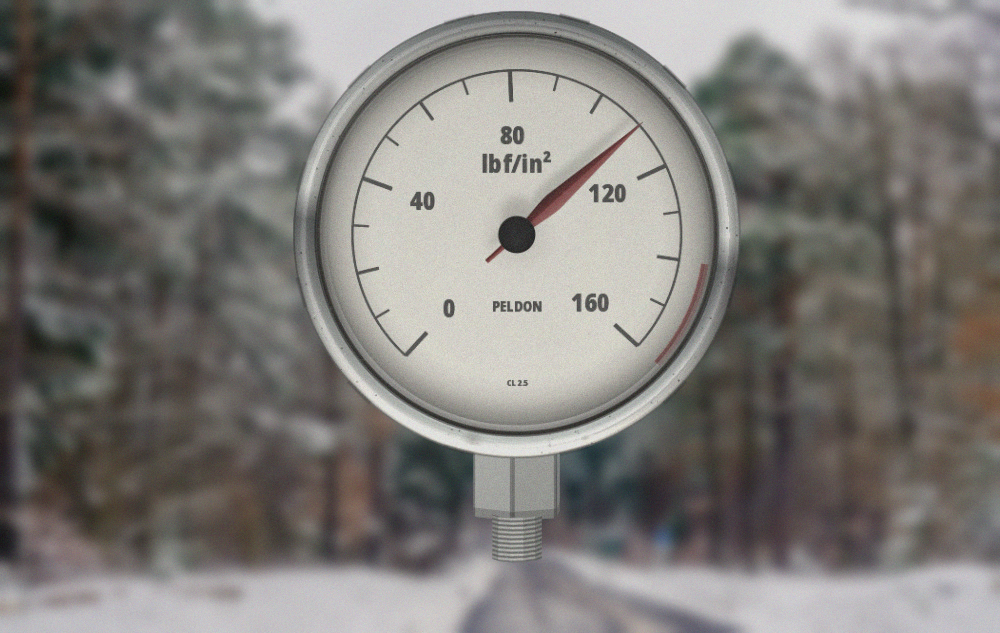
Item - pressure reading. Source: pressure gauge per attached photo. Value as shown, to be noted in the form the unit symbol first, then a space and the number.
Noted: psi 110
